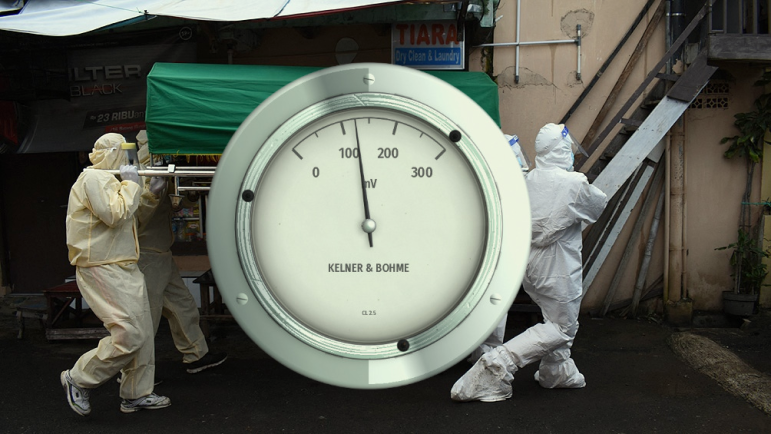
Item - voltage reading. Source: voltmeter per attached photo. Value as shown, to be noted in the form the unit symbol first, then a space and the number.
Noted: mV 125
